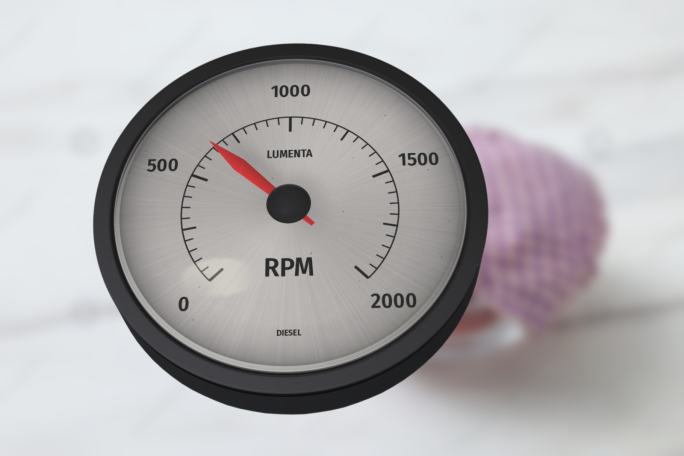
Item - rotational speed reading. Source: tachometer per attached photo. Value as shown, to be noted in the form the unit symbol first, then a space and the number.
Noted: rpm 650
